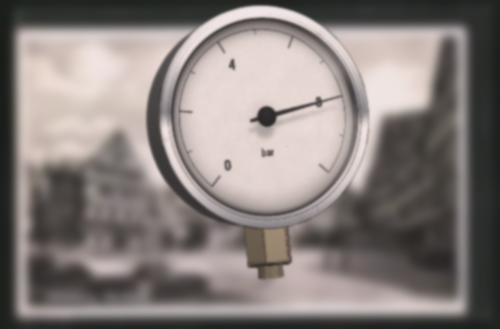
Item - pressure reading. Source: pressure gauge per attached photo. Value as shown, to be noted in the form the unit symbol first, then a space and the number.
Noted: bar 8
